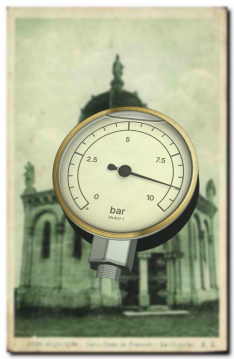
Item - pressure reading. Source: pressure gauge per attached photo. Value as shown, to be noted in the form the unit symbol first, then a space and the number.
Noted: bar 9
